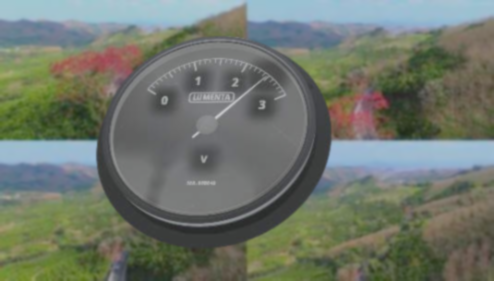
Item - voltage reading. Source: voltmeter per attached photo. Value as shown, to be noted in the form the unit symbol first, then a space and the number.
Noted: V 2.5
